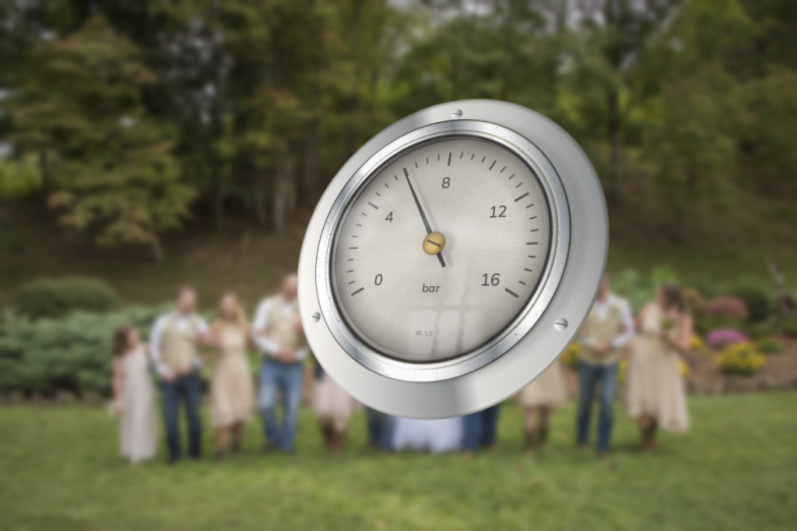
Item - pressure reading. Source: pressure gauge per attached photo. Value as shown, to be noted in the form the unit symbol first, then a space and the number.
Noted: bar 6
